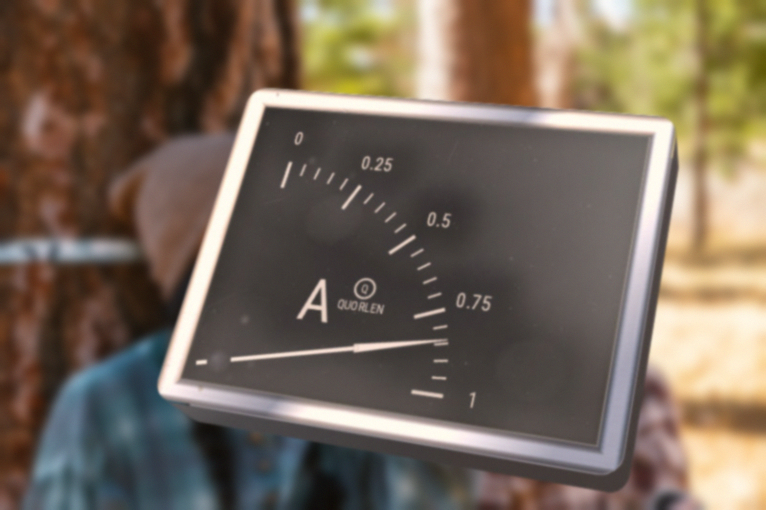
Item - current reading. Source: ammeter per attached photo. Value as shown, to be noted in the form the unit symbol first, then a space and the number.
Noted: A 0.85
